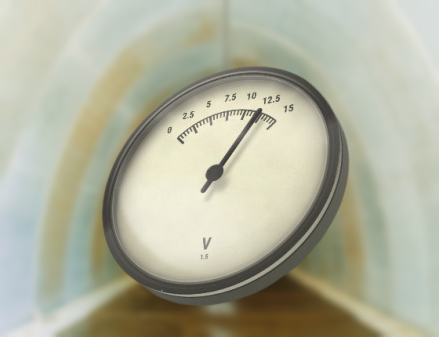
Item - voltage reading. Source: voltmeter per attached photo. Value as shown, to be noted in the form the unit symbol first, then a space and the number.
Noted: V 12.5
